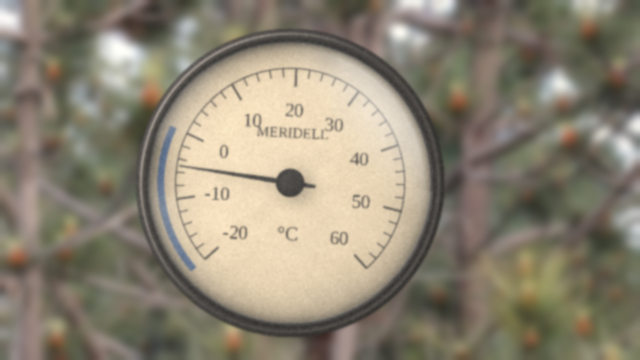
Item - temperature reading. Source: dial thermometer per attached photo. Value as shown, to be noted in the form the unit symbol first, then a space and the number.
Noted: °C -5
